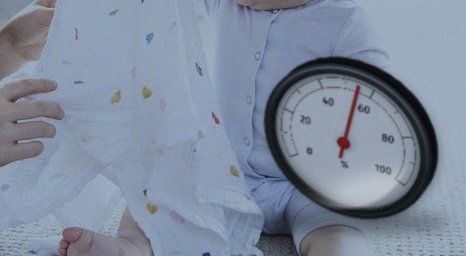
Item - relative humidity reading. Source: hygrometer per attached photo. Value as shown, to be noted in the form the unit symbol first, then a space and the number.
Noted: % 55
